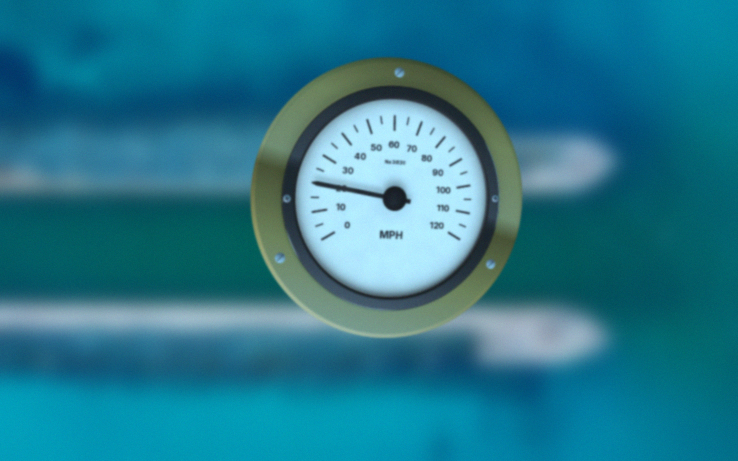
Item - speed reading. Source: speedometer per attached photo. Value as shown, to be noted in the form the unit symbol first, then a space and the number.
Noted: mph 20
